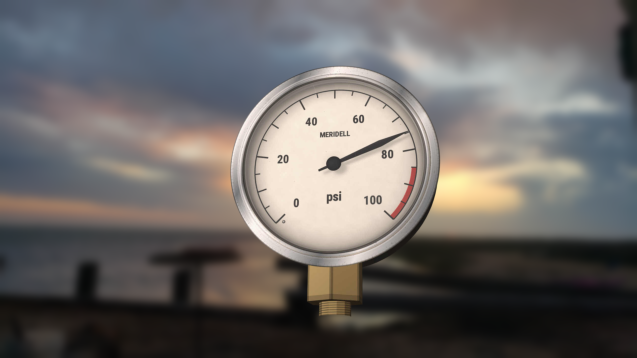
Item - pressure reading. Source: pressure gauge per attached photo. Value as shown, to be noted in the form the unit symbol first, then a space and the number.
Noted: psi 75
